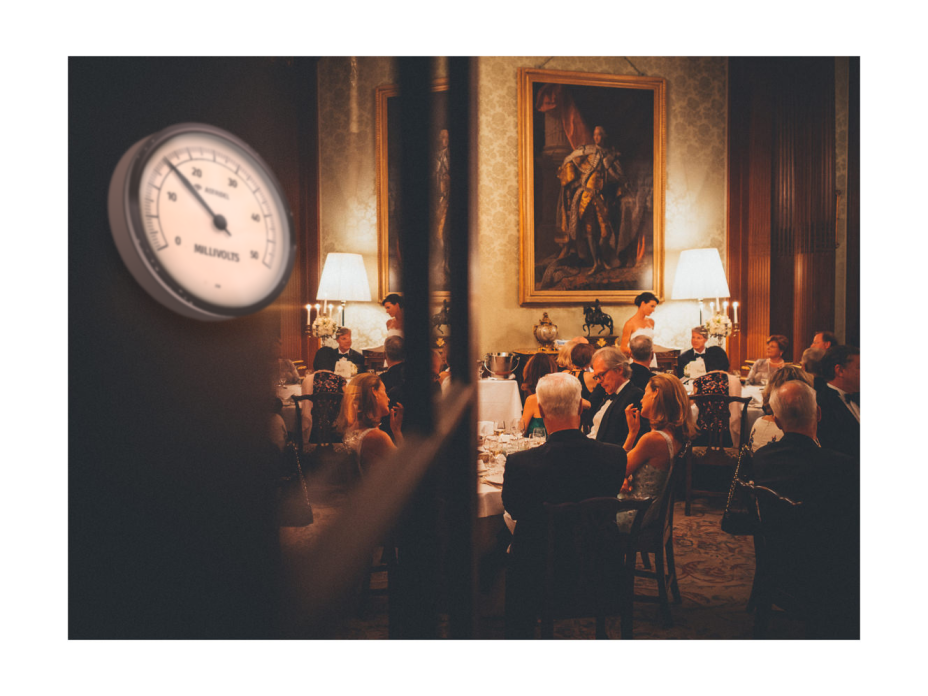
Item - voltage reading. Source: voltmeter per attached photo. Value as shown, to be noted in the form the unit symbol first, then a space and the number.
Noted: mV 15
